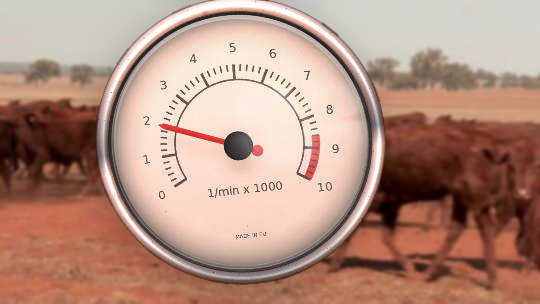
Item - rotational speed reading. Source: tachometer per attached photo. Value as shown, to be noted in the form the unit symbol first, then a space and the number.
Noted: rpm 2000
